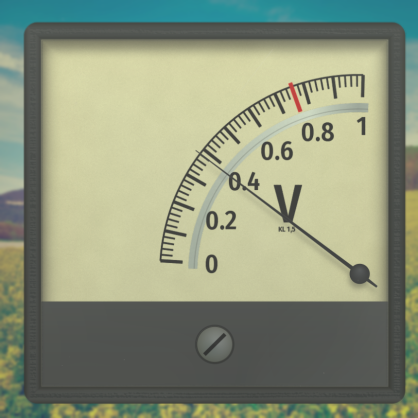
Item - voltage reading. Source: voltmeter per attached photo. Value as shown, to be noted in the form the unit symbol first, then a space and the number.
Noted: V 0.38
